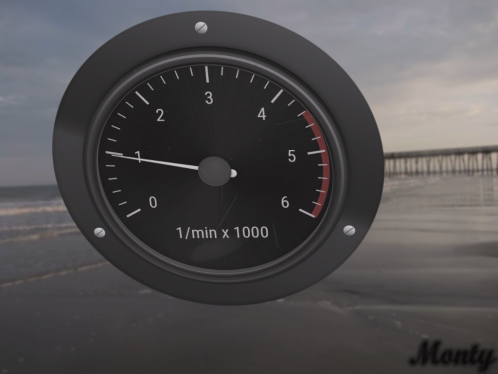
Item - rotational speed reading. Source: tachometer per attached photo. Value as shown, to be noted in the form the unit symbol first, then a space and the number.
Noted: rpm 1000
